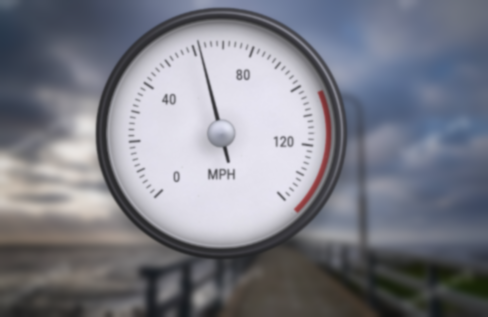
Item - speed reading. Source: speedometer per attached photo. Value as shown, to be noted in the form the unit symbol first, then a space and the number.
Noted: mph 62
